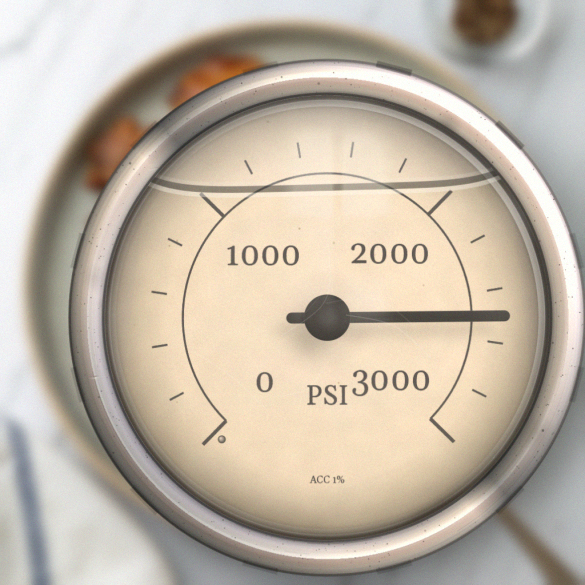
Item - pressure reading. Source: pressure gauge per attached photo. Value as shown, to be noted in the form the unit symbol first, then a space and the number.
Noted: psi 2500
